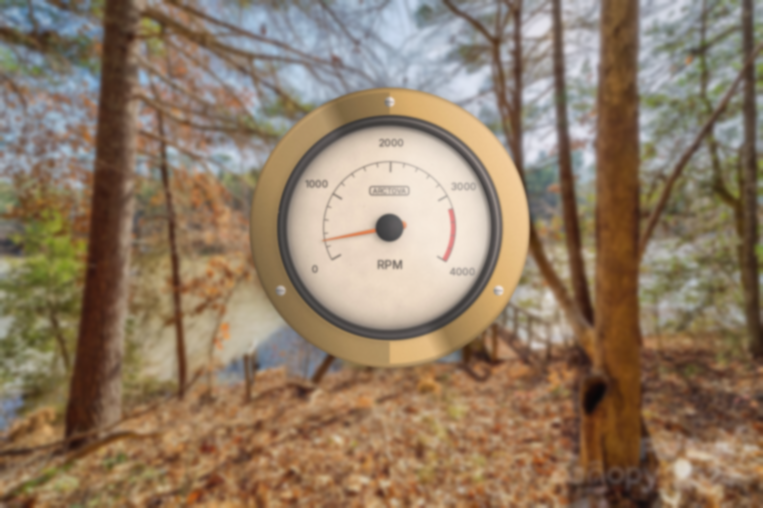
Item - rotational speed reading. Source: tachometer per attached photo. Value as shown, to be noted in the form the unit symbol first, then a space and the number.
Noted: rpm 300
